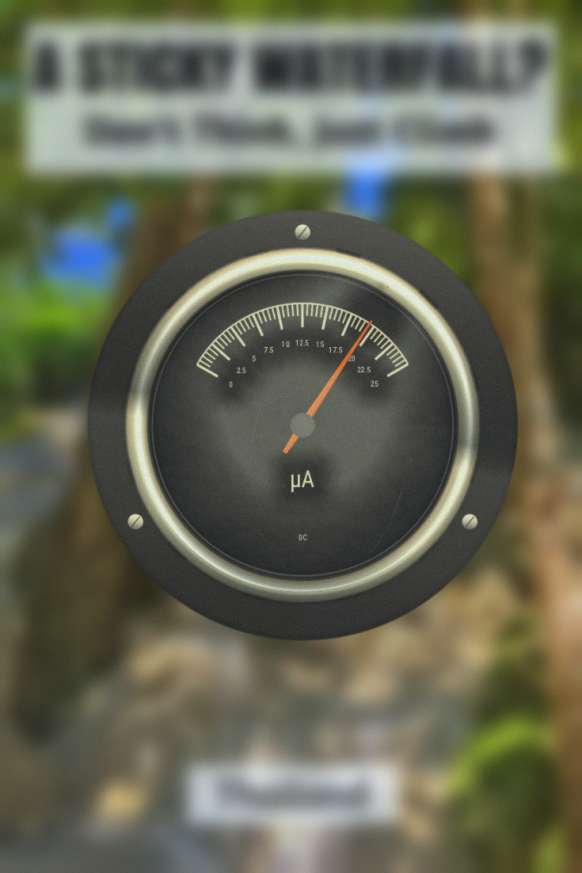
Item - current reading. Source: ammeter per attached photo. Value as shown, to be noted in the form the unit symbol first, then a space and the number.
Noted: µA 19.5
